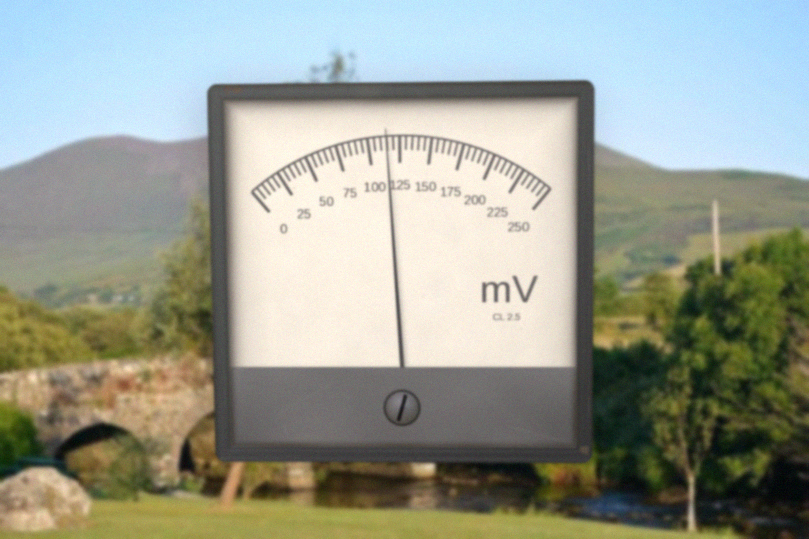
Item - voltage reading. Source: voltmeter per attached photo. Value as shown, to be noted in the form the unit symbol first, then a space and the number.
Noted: mV 115
